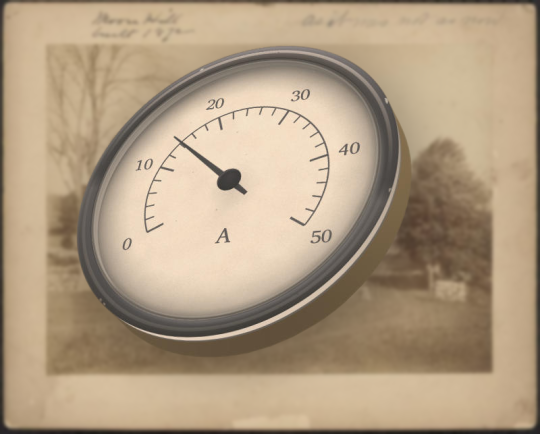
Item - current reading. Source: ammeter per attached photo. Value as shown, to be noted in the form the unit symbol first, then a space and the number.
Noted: A 14
